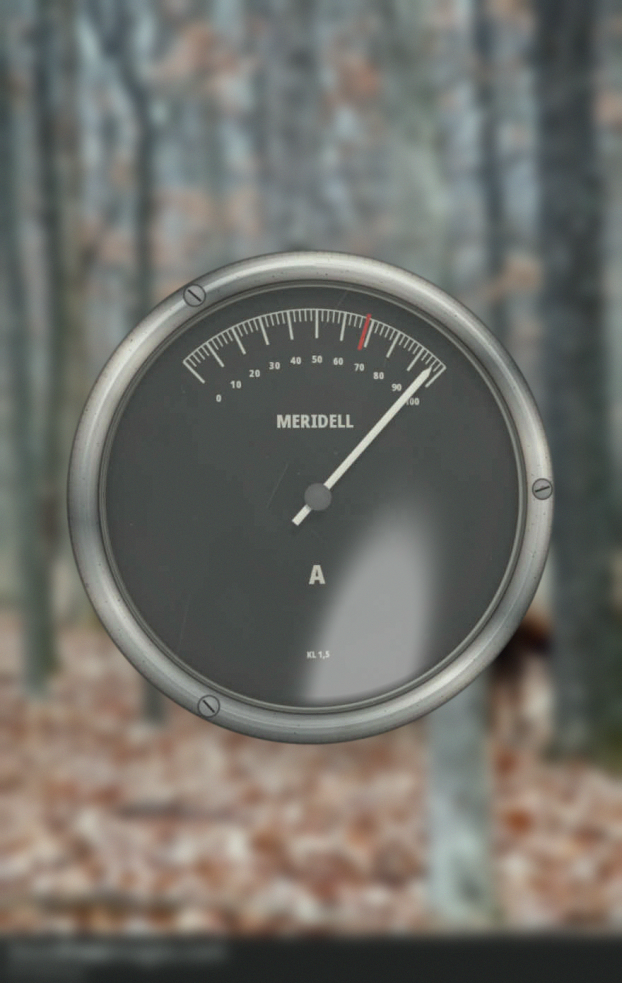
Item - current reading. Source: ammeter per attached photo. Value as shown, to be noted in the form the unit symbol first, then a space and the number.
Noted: A 96
